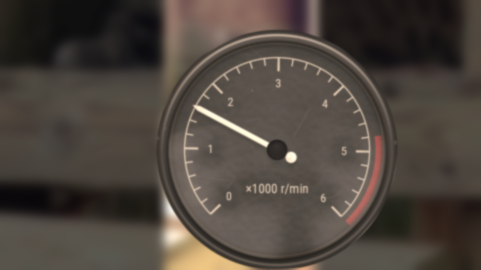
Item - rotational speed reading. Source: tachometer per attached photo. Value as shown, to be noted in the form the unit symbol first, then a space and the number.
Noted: rpm 1600
